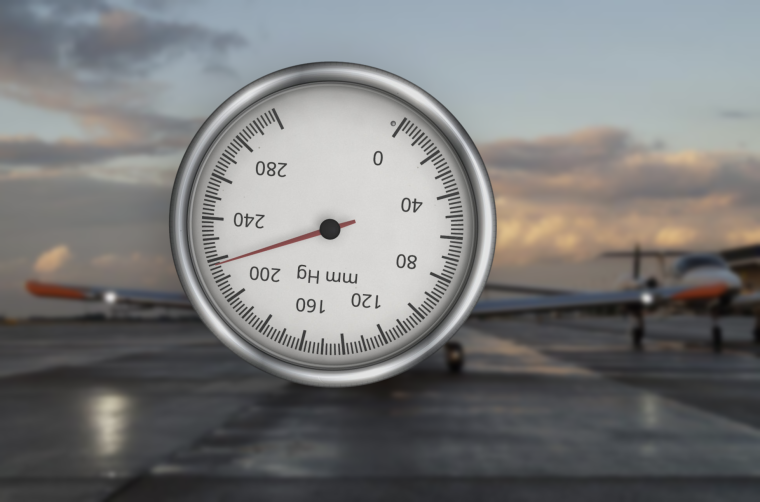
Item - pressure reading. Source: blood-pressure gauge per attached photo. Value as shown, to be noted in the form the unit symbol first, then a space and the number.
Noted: mmHg 218
